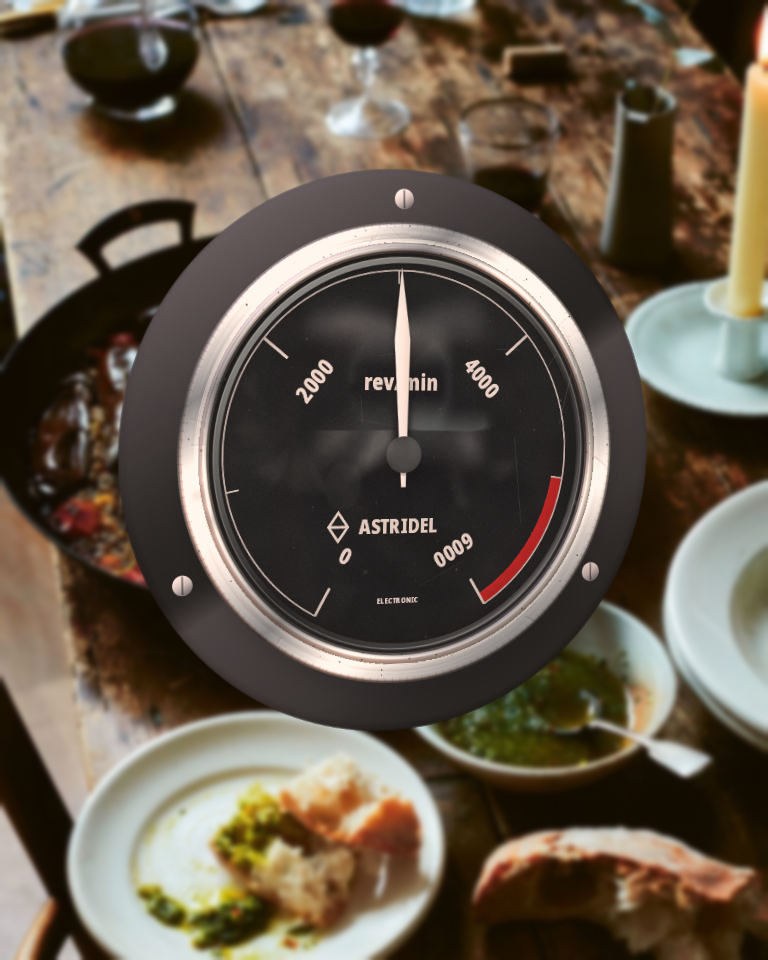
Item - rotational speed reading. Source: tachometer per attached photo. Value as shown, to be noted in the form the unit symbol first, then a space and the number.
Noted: rpm 3000
